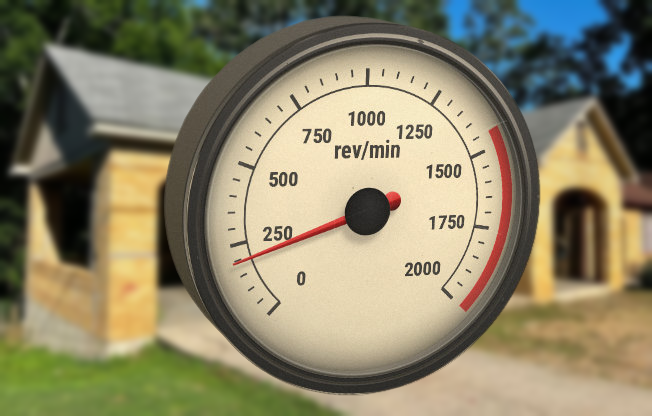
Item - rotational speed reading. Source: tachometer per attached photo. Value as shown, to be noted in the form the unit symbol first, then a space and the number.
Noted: rpm 200
